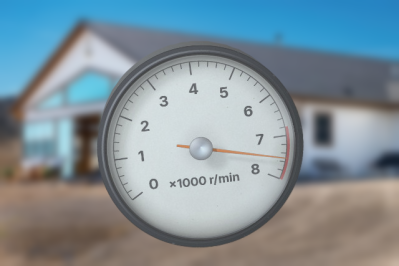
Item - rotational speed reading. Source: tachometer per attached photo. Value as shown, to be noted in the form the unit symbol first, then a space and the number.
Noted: rpm 7500
